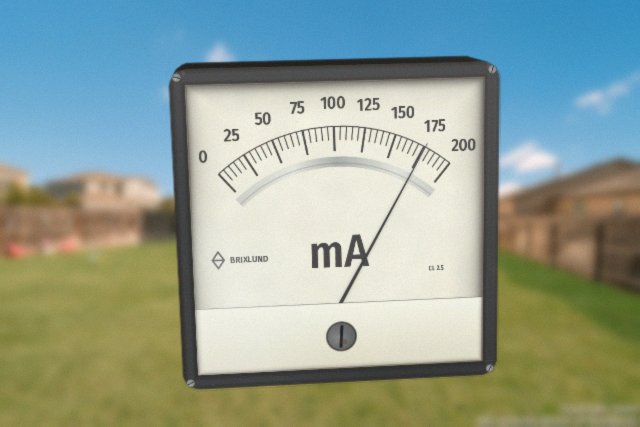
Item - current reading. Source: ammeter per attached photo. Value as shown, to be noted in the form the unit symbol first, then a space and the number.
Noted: mA 175
